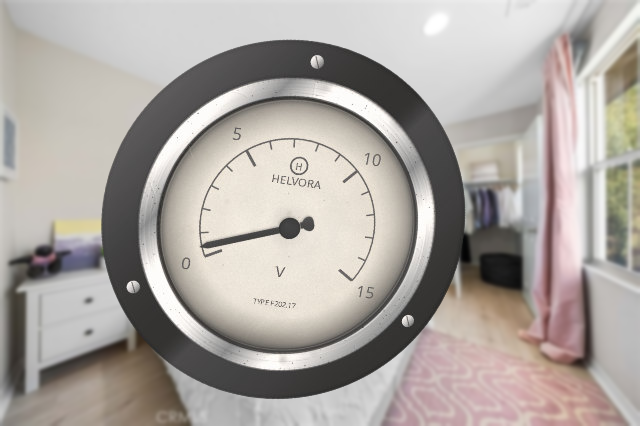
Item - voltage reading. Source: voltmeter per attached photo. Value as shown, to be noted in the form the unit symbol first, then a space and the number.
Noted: V 0.5
